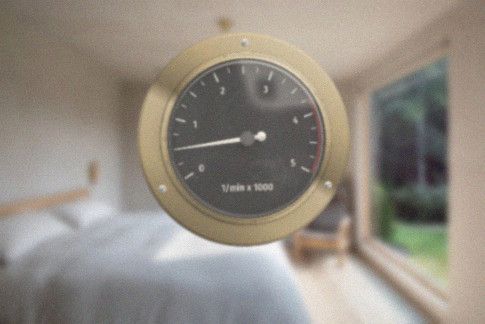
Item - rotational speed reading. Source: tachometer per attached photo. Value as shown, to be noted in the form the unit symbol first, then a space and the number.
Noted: rpm 500
